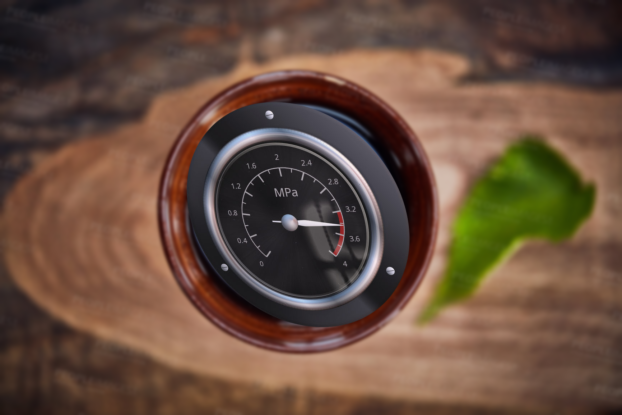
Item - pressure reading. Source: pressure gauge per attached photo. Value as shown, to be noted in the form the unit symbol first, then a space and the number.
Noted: MPa 3.4
